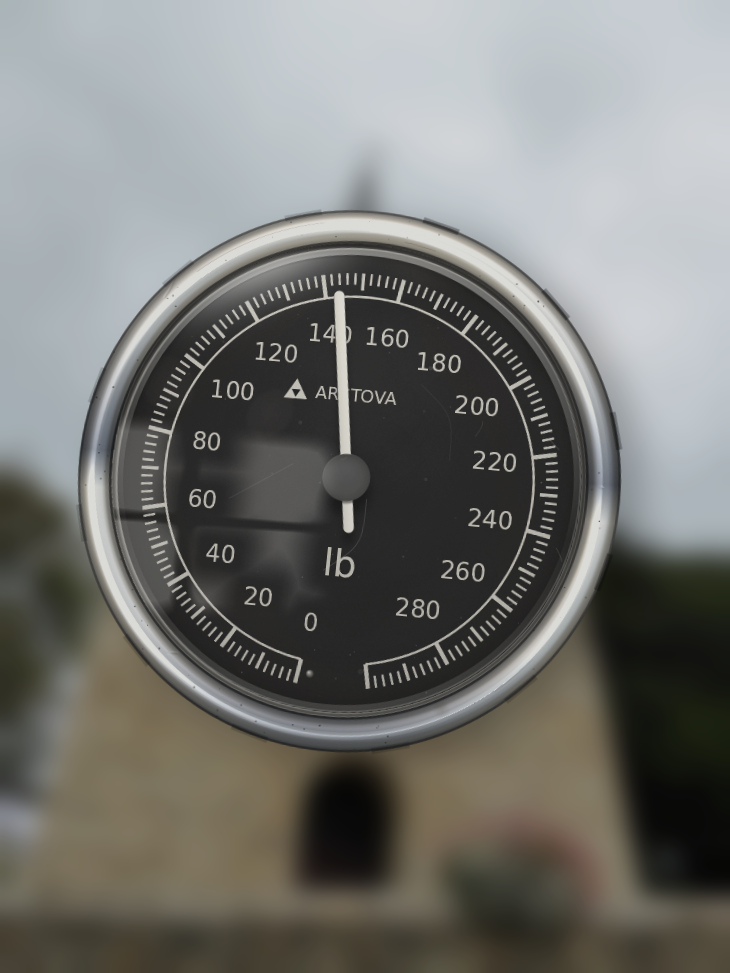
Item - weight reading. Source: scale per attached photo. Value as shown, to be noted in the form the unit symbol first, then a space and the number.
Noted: lb 144
